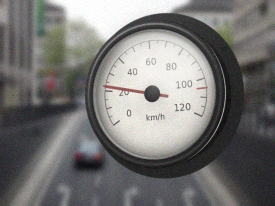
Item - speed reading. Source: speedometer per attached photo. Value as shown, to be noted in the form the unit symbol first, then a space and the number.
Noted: km/h 22.5
